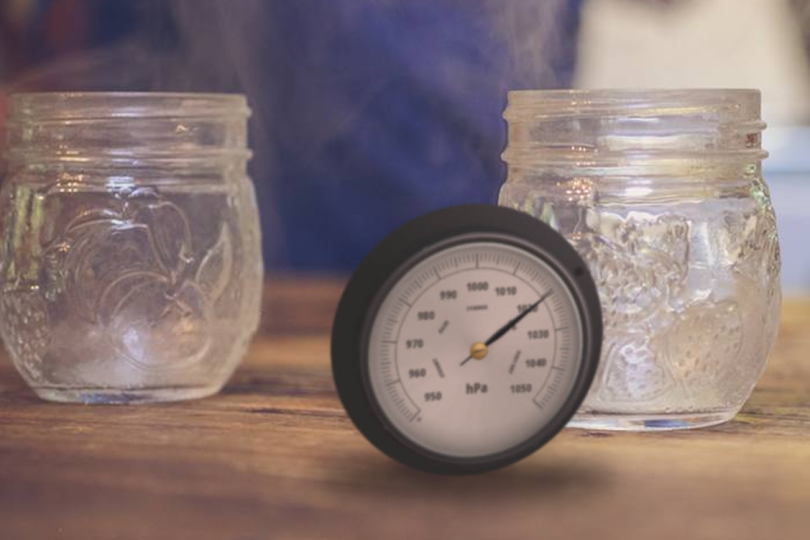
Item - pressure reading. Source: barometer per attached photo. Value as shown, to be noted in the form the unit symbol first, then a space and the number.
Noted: hPa 1020
